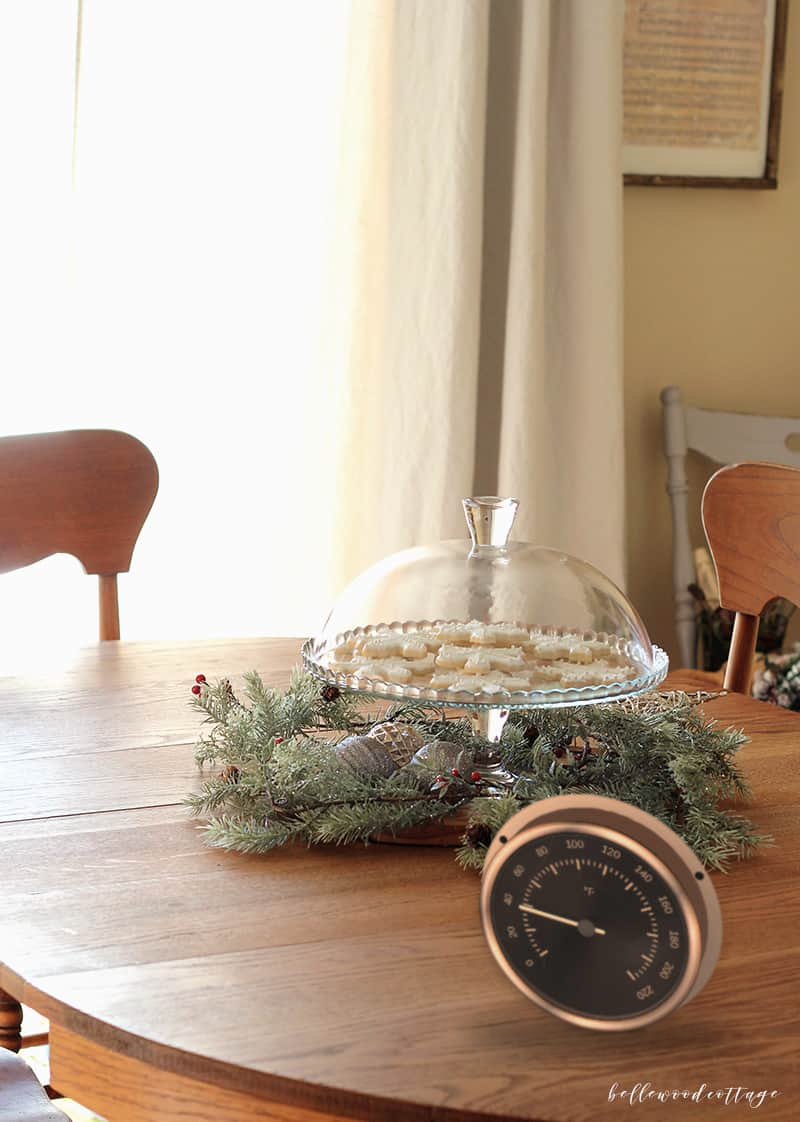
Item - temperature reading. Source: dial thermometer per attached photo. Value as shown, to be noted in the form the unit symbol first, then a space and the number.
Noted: °F 40
